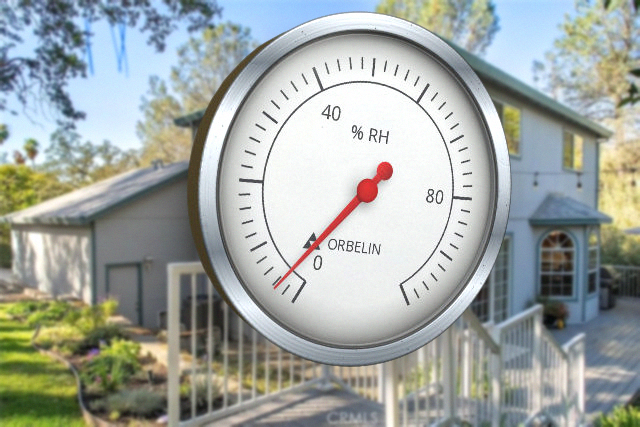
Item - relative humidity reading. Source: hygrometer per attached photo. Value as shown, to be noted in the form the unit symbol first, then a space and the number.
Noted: % 4
